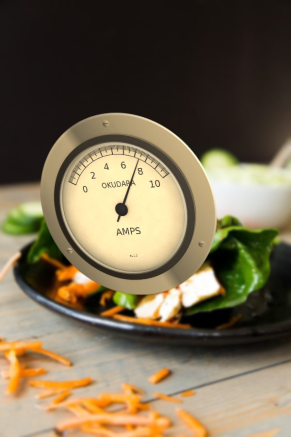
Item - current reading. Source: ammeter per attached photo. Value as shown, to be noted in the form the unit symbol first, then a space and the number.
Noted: A 7.5
